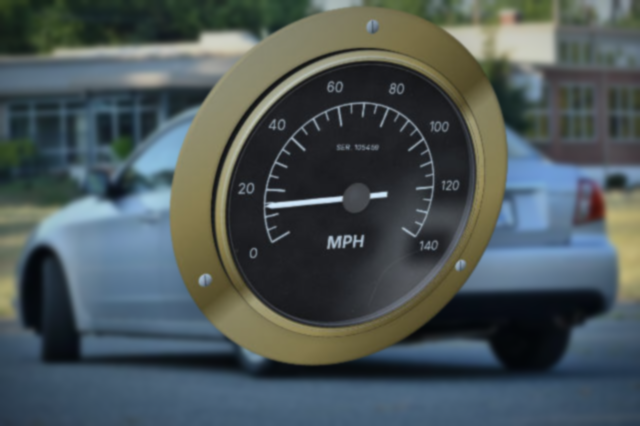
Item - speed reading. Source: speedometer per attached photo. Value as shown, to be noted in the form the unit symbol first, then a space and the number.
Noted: mph 15
